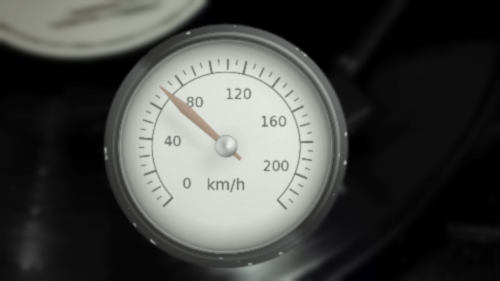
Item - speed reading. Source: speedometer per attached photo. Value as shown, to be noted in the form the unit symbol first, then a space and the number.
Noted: km/h 70
